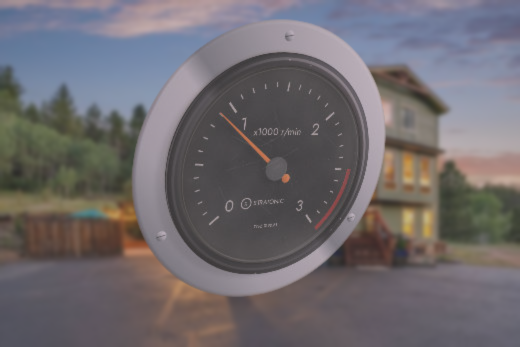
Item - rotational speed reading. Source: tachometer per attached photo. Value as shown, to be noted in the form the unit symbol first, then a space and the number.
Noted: rpm 900
